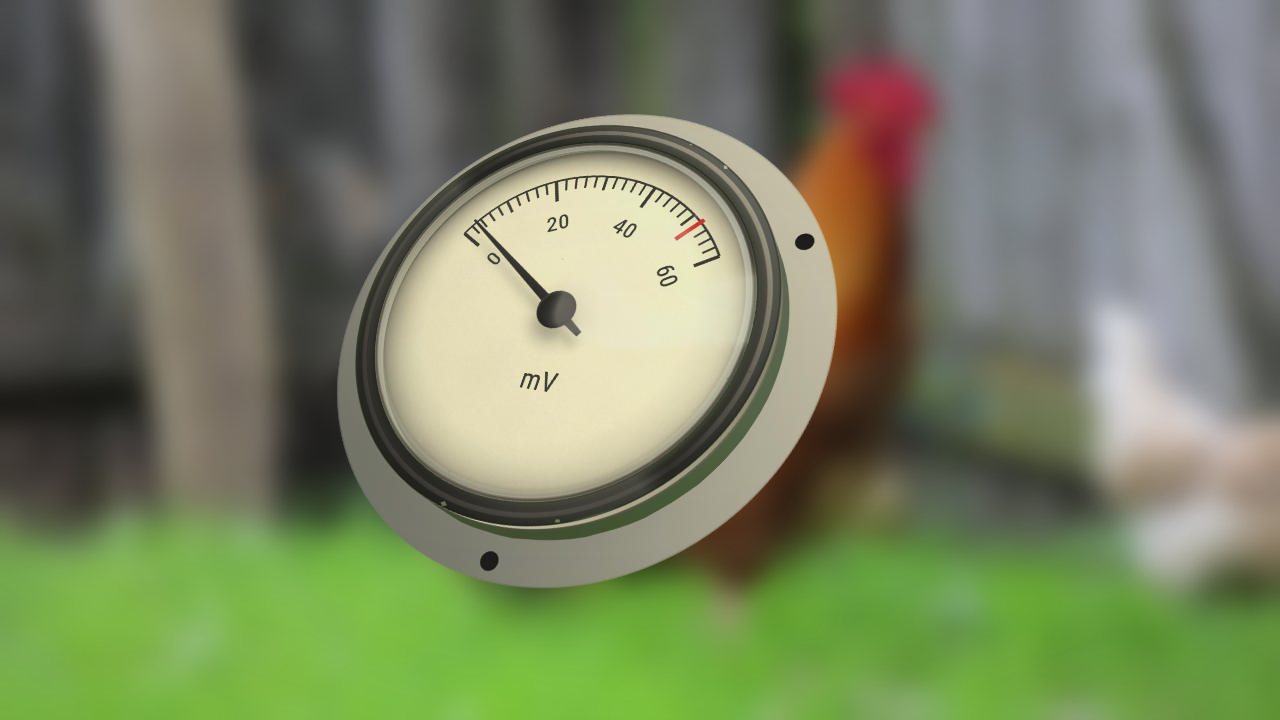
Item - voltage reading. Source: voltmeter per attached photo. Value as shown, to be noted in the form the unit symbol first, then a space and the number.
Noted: mV 3
